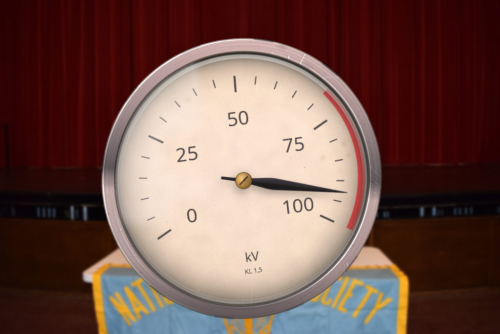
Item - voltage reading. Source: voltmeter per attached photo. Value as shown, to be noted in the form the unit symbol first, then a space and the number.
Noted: kV 92.5
